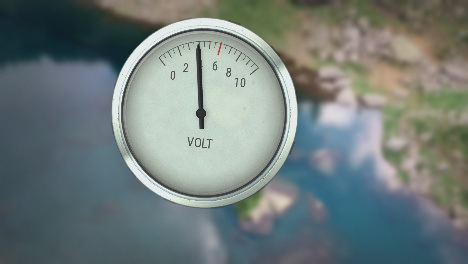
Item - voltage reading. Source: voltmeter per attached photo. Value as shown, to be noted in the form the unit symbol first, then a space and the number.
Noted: V 4
